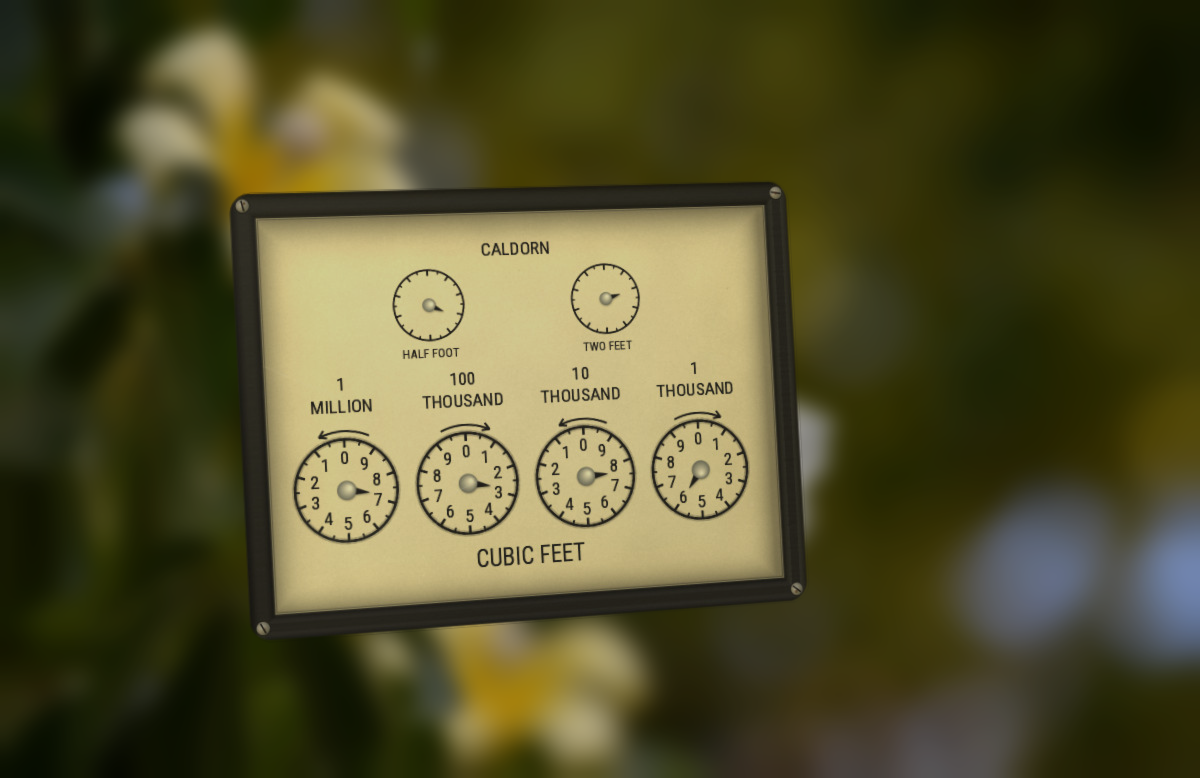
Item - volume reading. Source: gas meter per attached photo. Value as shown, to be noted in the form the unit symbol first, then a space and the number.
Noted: ft³ 727600
